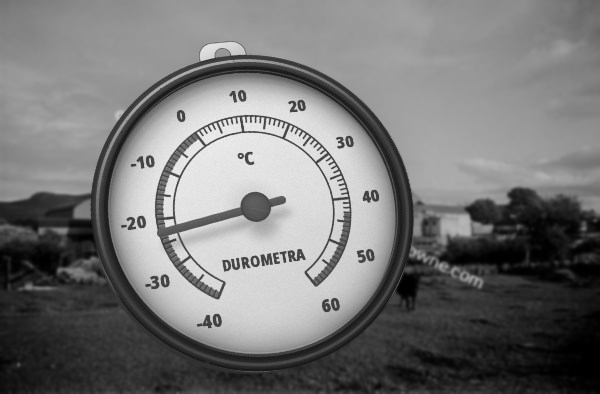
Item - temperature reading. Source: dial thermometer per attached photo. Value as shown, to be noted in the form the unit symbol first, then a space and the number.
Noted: °C -23
